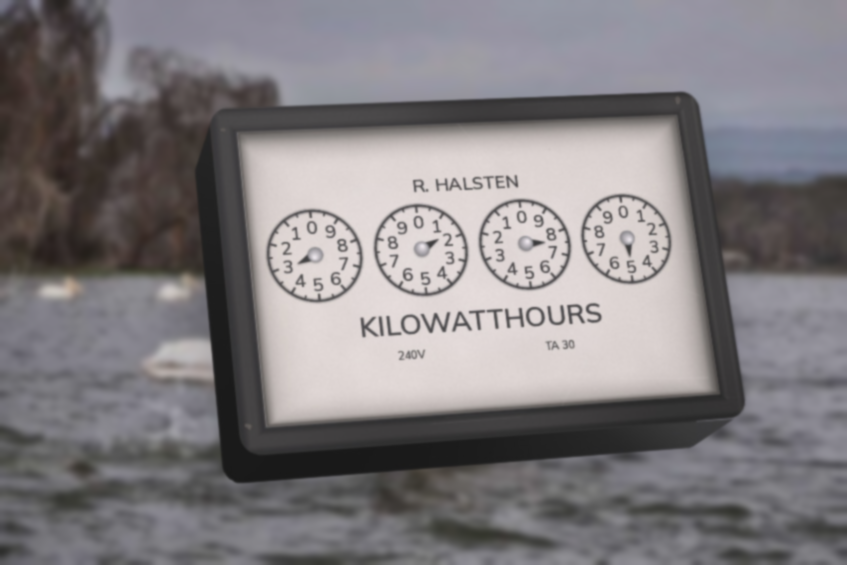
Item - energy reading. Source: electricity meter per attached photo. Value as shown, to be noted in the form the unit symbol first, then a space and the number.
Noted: kWh 3175
